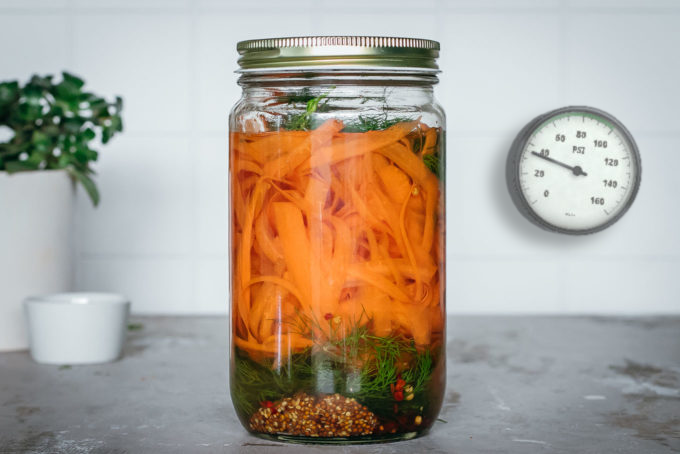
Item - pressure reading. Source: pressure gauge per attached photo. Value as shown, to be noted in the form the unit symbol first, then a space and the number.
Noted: psi 35
